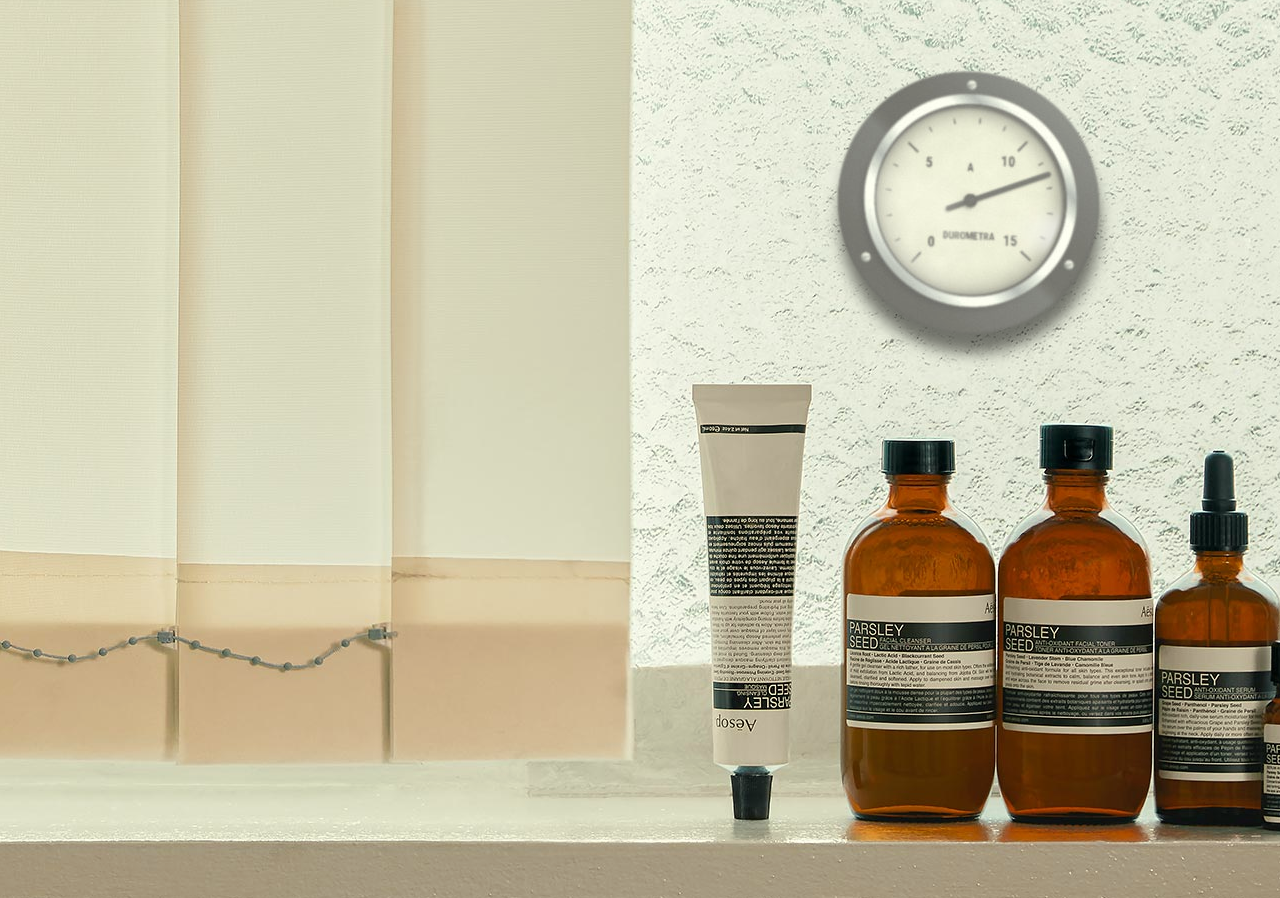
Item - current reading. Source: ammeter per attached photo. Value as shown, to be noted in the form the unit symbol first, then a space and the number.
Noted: A 11.5
